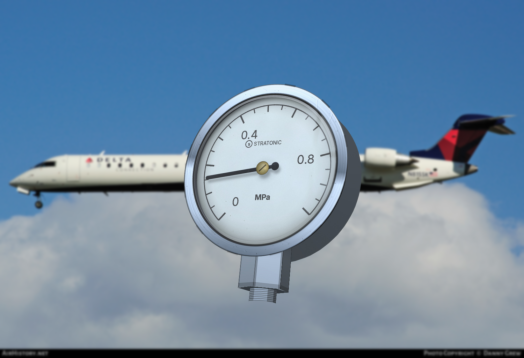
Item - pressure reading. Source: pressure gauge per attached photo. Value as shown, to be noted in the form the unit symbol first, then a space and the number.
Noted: MPa 0.15
